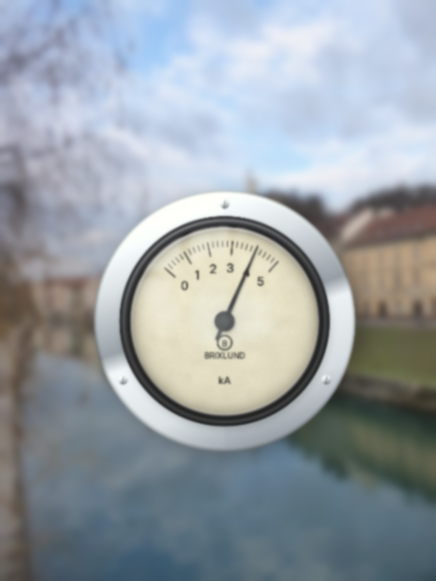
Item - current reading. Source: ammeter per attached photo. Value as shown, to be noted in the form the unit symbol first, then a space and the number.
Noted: kA 4
